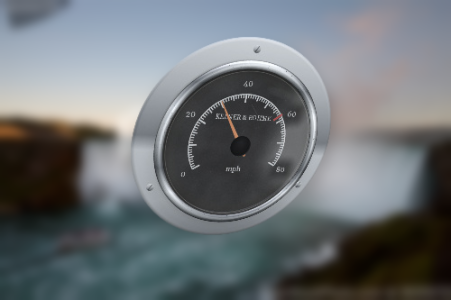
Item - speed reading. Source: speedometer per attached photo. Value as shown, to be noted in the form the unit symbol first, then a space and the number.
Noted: mph 30
